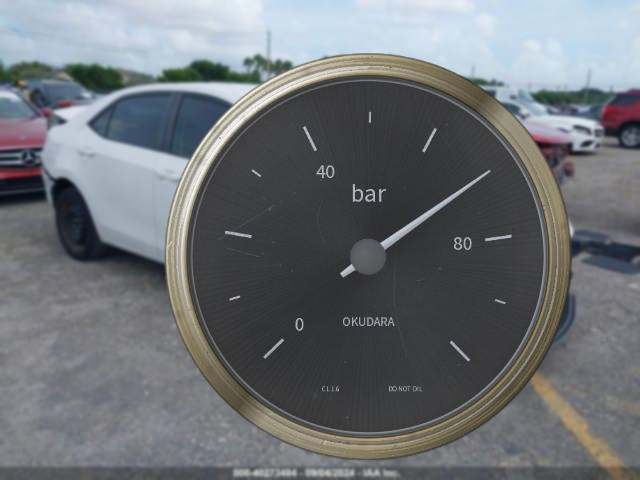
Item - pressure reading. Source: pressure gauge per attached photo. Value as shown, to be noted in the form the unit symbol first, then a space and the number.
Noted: bar 70
